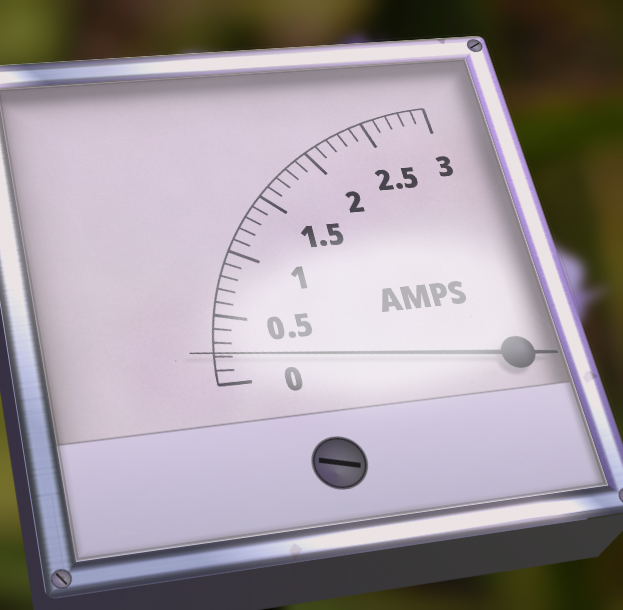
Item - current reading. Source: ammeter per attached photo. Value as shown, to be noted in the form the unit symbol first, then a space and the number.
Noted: A 0.2
